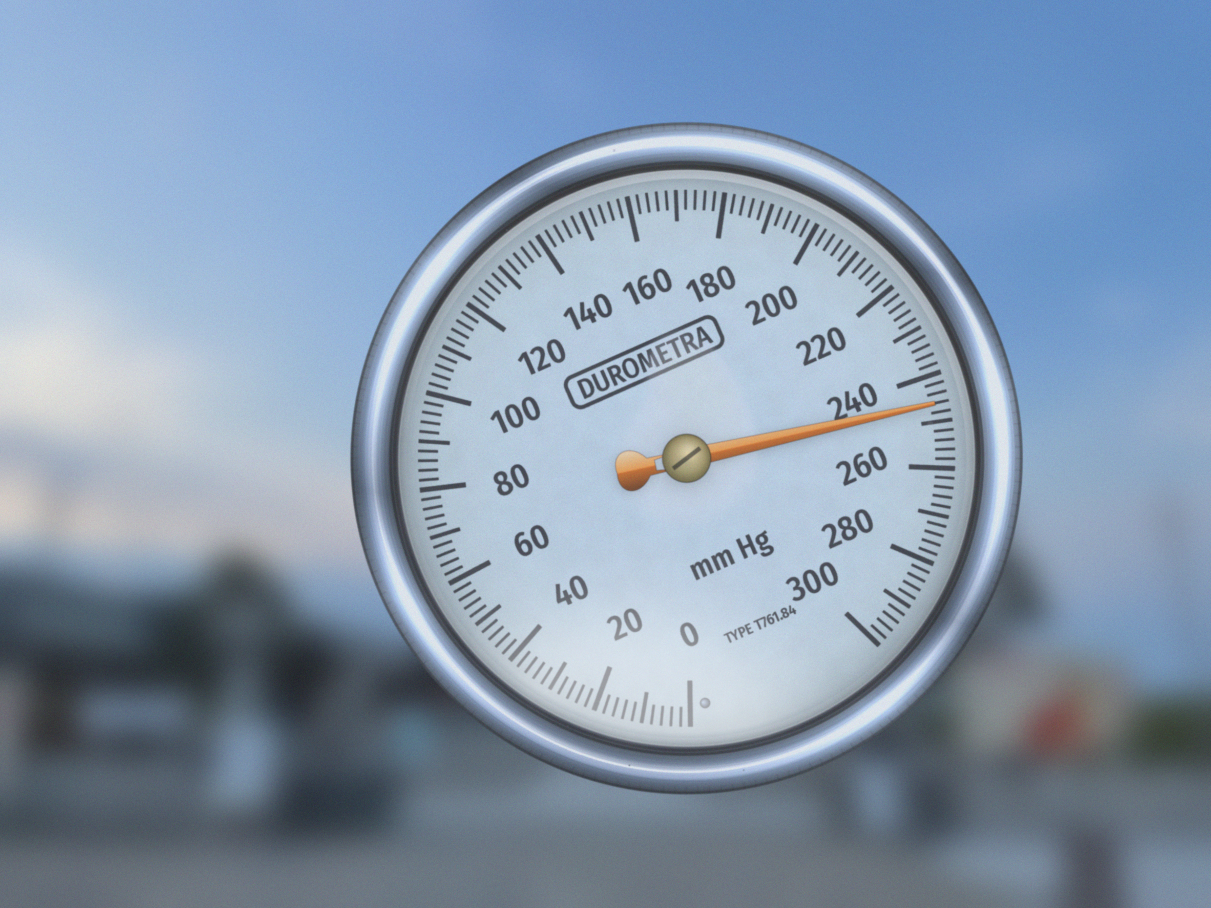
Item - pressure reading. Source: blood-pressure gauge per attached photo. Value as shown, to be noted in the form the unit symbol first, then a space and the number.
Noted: mmHg 246
